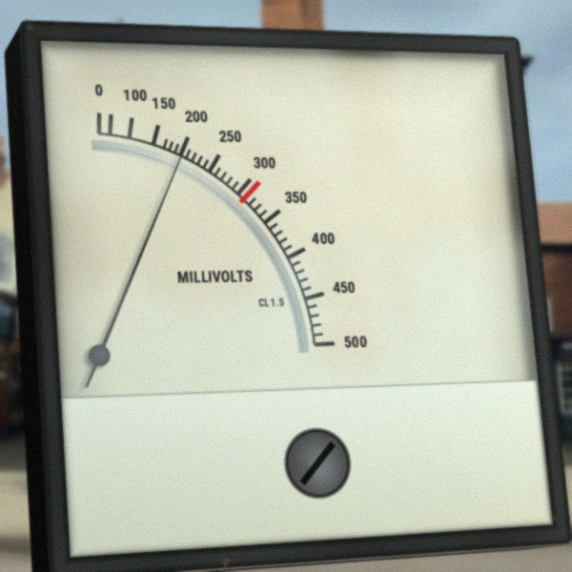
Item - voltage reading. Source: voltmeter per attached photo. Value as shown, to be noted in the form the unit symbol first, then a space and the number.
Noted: mV 200
